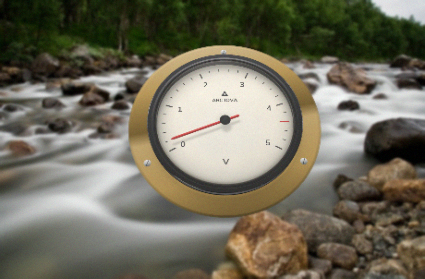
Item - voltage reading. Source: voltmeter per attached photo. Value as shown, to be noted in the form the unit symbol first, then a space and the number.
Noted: V 0.2
